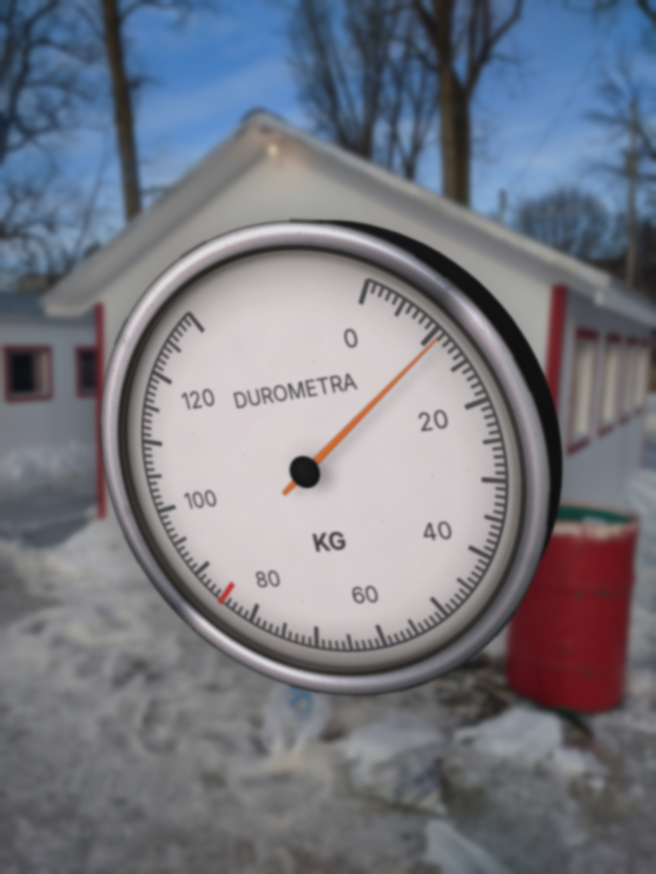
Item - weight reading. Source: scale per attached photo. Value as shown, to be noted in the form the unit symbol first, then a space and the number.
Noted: kg 11
